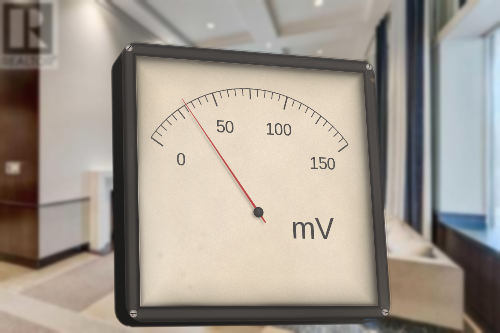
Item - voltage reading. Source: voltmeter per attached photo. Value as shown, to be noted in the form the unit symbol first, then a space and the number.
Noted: mV 30
